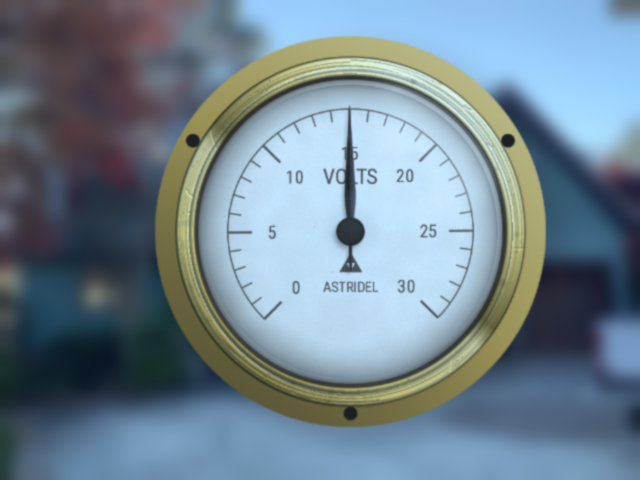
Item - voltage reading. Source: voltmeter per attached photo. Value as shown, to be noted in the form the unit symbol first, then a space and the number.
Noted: V 15
